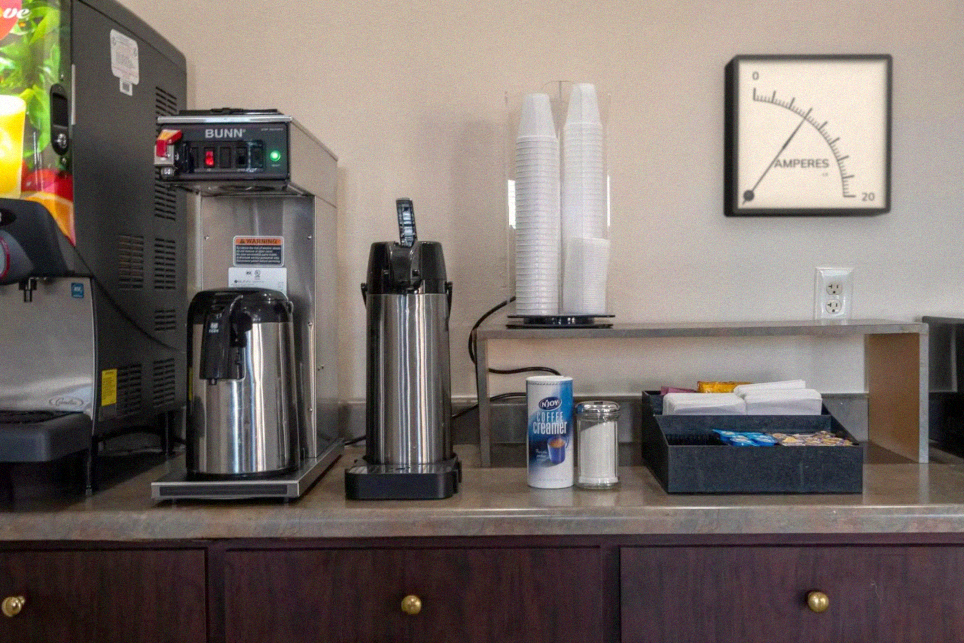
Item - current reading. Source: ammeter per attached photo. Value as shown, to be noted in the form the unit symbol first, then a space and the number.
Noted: A 7.5
